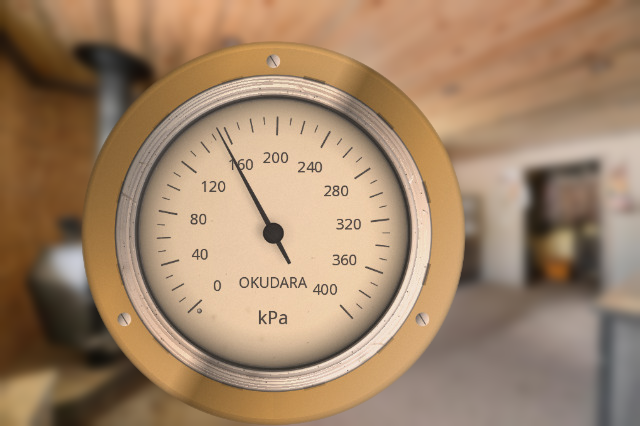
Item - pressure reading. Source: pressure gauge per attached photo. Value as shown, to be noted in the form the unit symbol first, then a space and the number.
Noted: kPa 155
